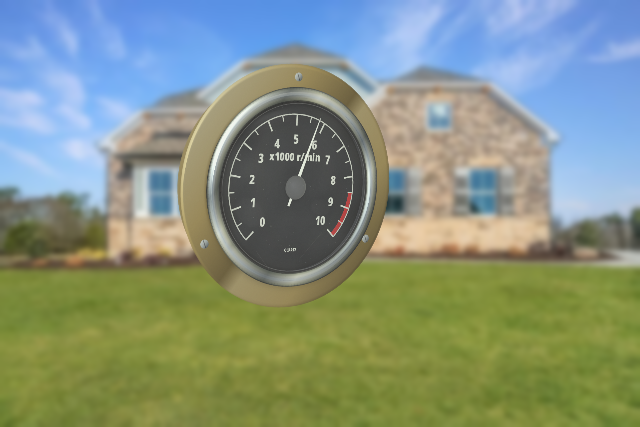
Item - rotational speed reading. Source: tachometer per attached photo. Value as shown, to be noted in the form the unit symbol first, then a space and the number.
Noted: rpm 5750
